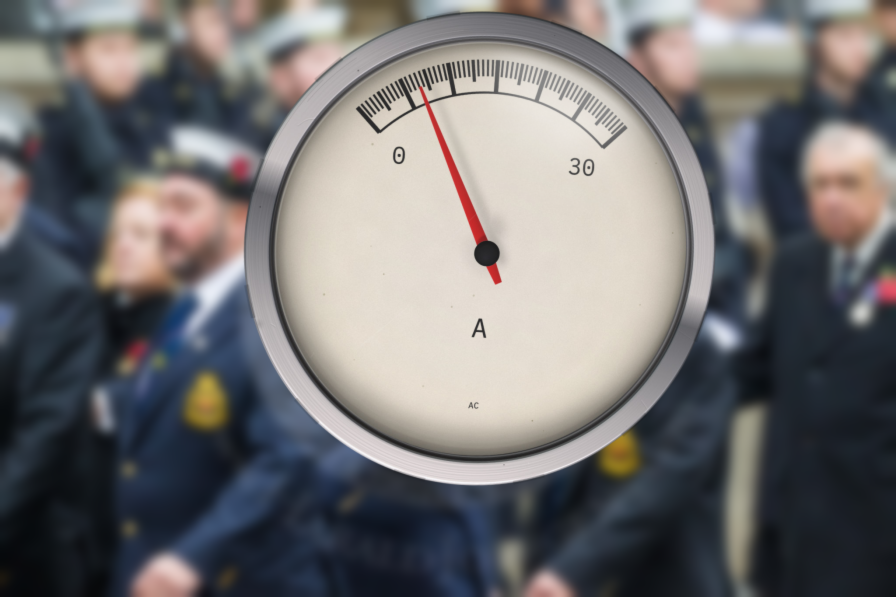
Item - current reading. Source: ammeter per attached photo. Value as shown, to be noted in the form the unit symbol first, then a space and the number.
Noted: A 6.5
